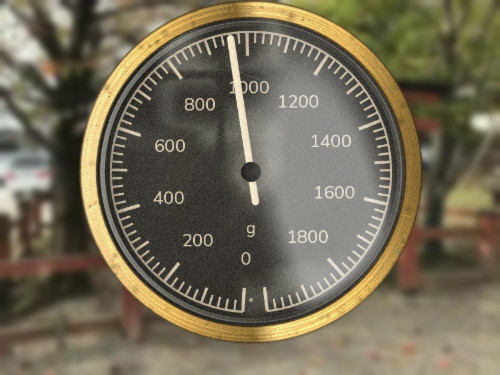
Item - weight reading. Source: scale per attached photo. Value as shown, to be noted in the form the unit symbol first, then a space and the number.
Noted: g 960
